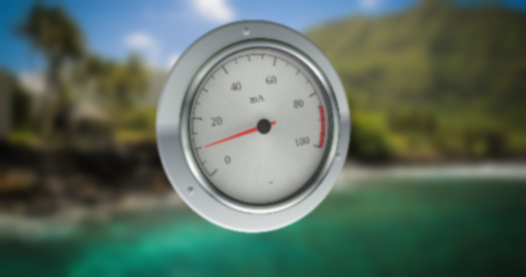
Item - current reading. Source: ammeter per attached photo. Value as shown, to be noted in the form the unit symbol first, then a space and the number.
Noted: mA 10
